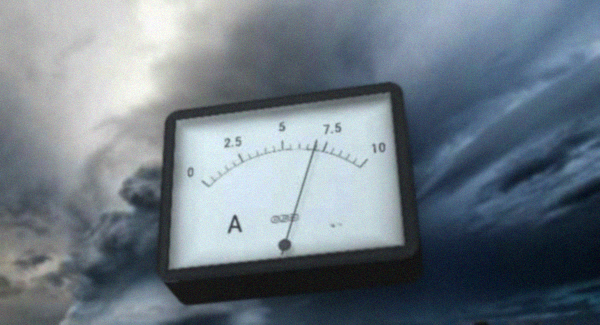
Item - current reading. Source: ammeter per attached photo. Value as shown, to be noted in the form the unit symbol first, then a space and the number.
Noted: A 7
